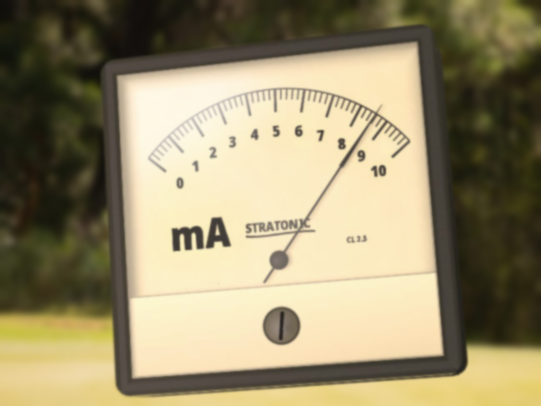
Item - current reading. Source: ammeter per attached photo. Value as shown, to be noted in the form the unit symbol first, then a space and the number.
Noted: mA 8.6
